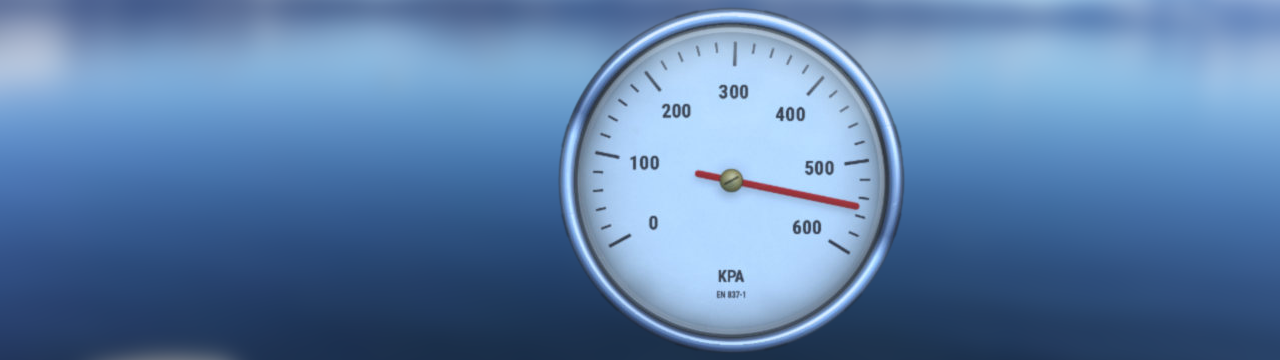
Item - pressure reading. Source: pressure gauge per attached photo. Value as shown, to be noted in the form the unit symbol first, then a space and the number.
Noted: kPa 550
